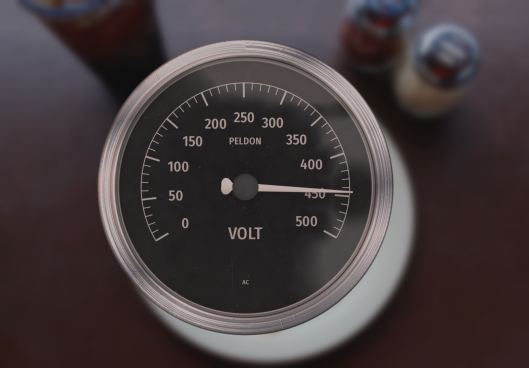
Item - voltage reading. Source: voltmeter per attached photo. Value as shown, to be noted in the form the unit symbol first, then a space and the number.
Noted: V 445
